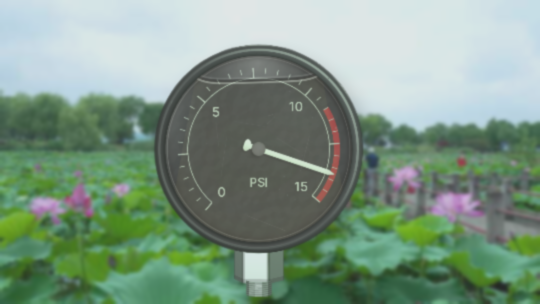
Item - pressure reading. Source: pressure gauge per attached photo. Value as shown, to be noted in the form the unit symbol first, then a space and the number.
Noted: psi 13.75
